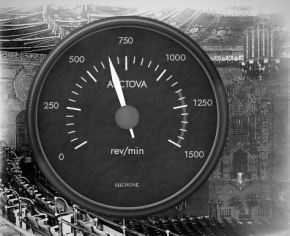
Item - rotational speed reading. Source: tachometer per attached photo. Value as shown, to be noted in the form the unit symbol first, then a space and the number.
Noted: rpm 650
